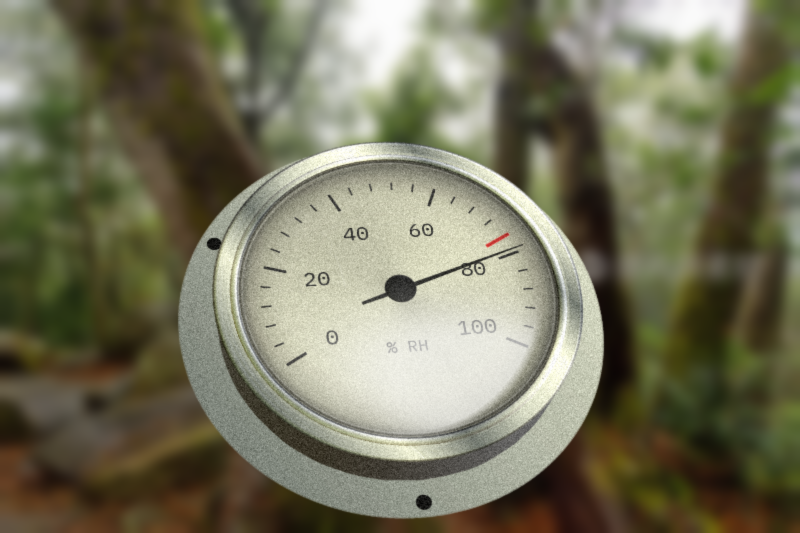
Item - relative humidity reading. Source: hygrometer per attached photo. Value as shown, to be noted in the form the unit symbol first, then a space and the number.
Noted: % 80
